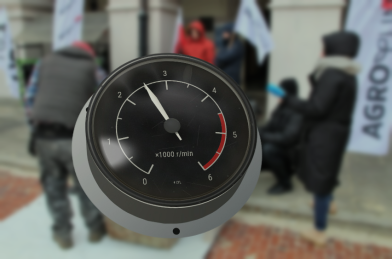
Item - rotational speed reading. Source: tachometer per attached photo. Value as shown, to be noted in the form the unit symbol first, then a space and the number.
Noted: rpm 2500
